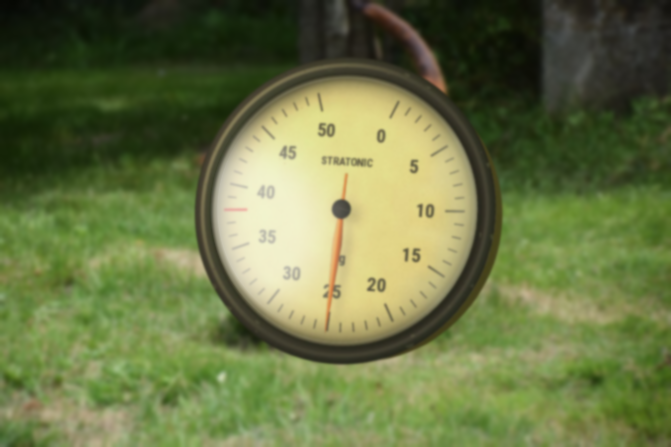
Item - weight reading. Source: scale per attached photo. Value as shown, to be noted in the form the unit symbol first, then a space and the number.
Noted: kg 25
